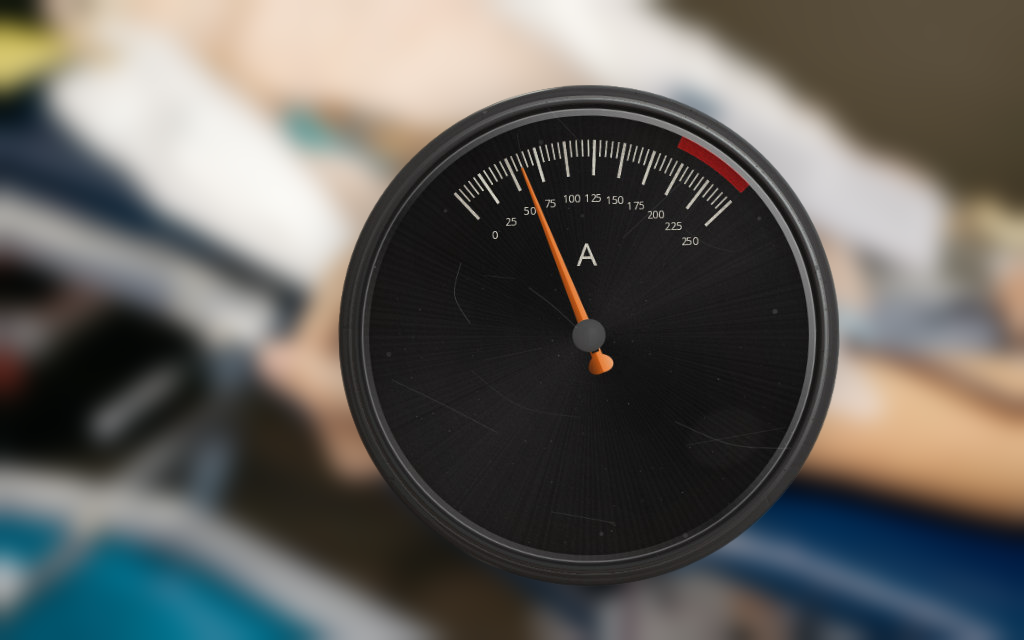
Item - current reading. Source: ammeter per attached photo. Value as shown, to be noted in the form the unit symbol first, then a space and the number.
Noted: A 60
